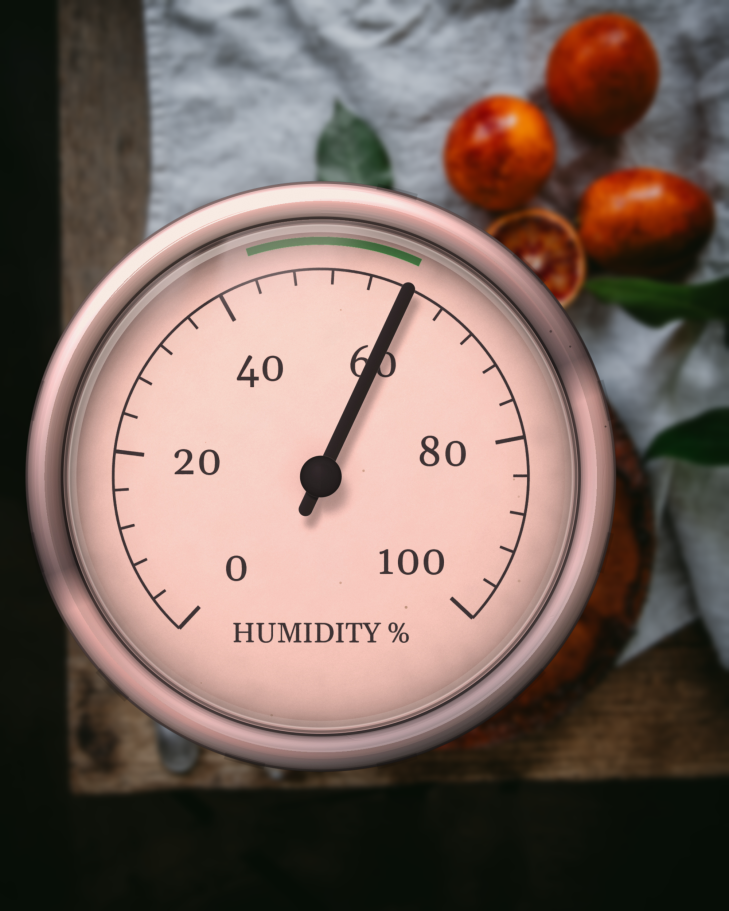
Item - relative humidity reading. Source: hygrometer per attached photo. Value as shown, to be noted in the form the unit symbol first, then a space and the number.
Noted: % 60
